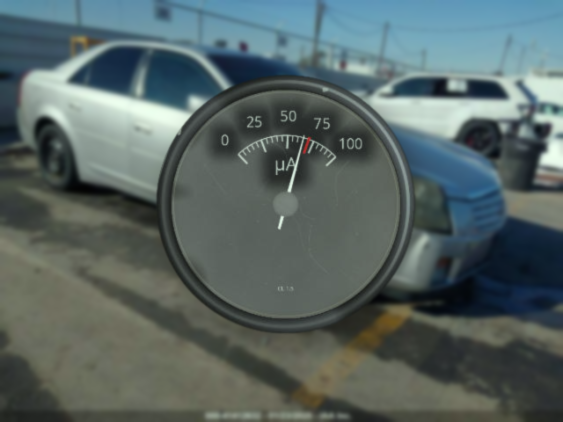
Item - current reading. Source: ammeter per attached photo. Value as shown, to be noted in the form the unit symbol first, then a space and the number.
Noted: µA 65
